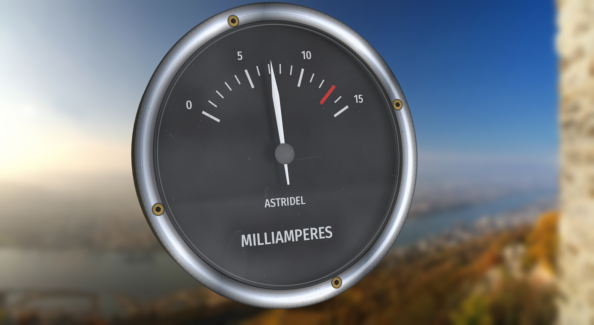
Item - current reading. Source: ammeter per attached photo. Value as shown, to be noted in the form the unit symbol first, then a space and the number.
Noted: mA 7
